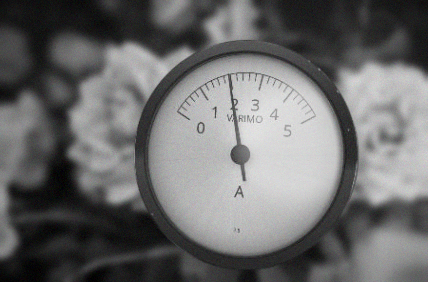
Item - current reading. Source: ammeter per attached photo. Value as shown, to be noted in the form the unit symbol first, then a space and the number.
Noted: A 2
